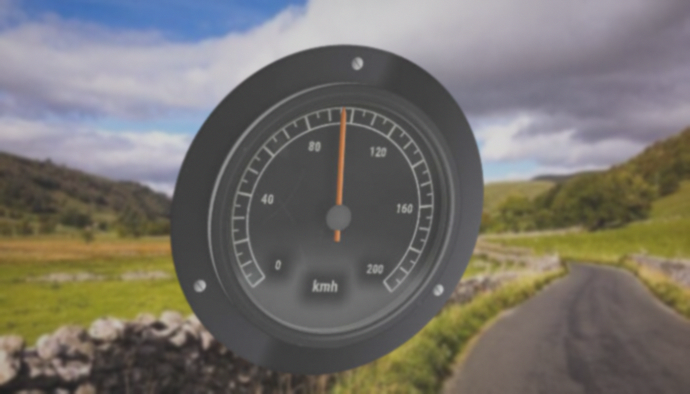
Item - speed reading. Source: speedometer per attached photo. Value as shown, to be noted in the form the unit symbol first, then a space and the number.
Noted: km/h 95
